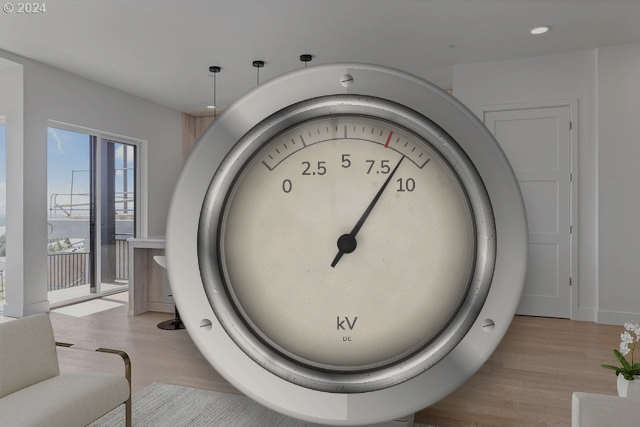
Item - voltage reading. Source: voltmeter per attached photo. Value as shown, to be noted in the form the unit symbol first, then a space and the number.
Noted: kV 8.75
